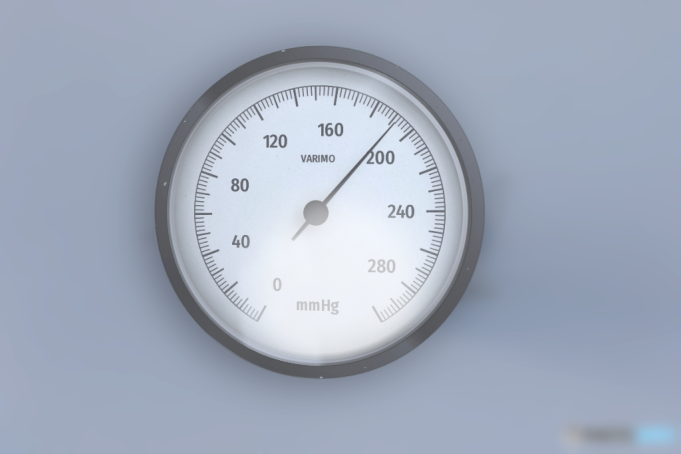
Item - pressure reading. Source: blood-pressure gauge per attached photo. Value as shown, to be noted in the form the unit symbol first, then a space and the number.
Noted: mmHg 192
